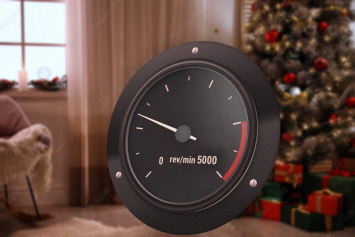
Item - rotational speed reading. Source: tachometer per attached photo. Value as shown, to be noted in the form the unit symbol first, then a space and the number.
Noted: rpm 1250
